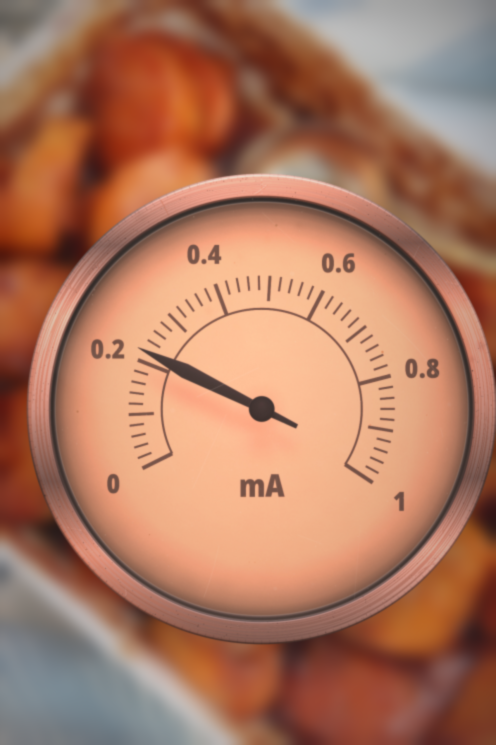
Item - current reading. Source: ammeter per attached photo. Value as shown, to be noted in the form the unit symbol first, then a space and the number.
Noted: mA 0.22
